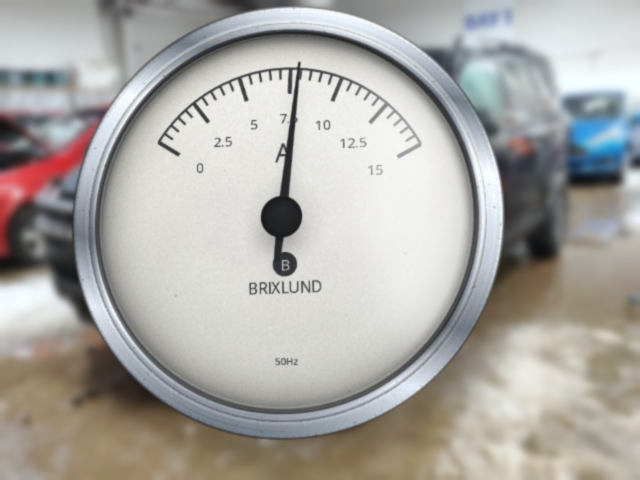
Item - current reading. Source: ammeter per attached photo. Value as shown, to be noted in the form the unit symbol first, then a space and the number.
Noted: A 8
